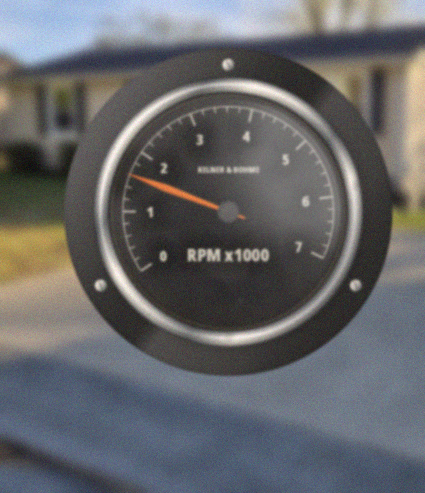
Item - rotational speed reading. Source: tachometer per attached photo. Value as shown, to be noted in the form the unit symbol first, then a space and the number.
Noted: rpm 1600
